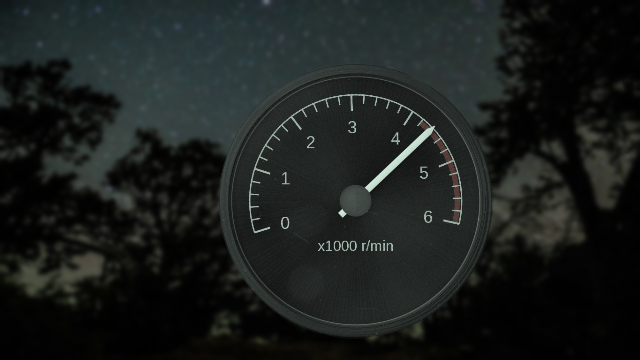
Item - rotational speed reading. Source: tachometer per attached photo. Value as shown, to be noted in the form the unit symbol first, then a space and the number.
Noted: rpm 4400
